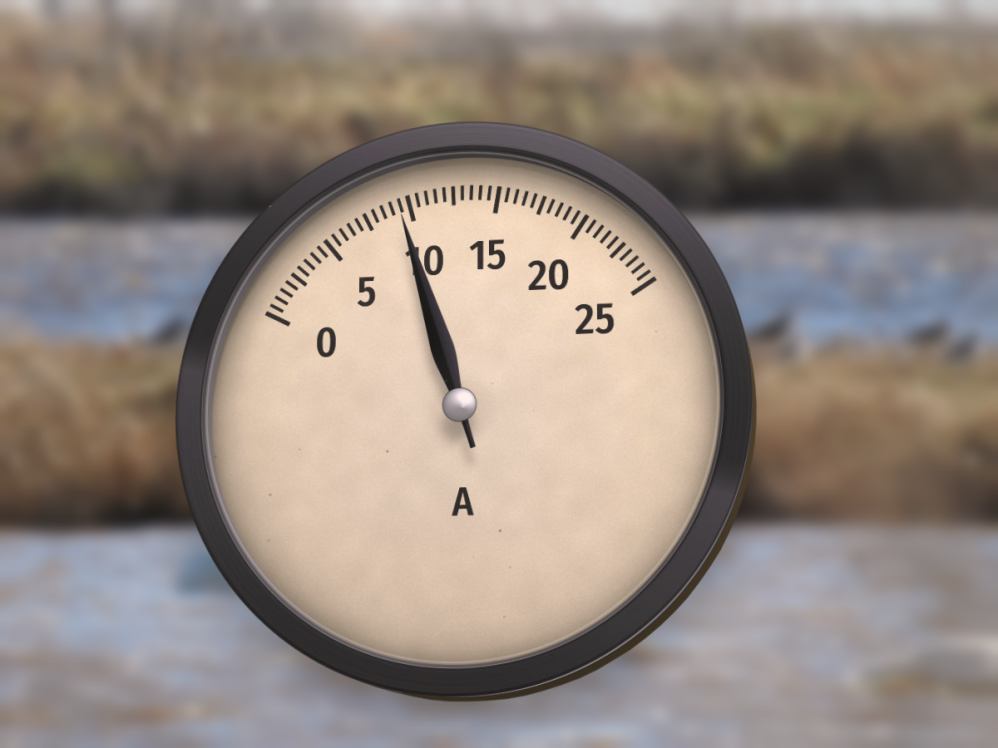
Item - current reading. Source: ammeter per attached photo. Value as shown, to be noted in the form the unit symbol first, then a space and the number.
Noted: A 9.5
